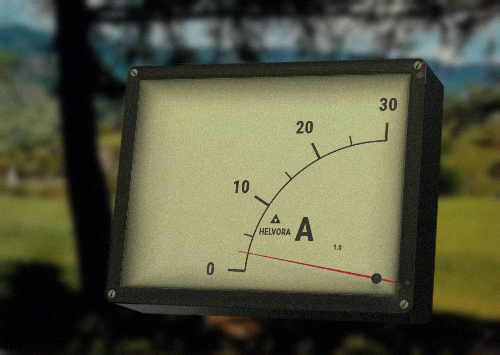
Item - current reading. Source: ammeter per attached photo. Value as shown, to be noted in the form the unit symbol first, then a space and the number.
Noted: A 2.5
